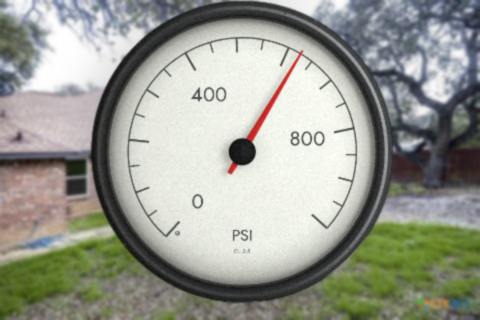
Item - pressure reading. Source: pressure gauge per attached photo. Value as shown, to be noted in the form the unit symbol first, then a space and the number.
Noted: psi 625
